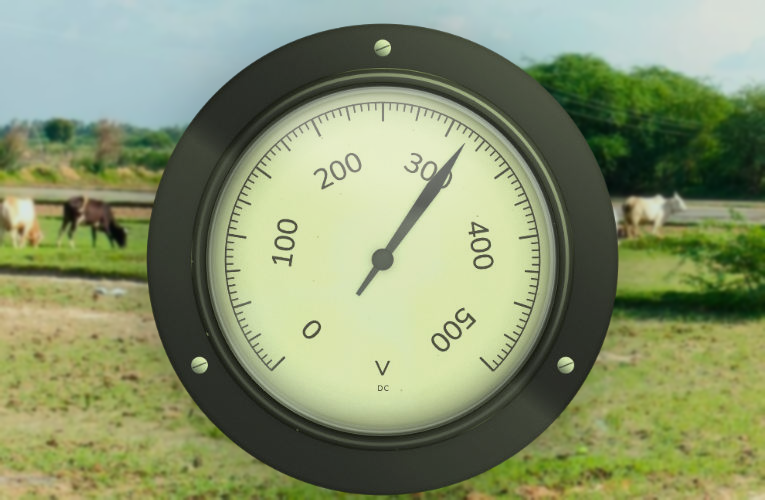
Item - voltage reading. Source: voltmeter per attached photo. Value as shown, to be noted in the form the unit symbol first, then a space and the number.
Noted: V 315
